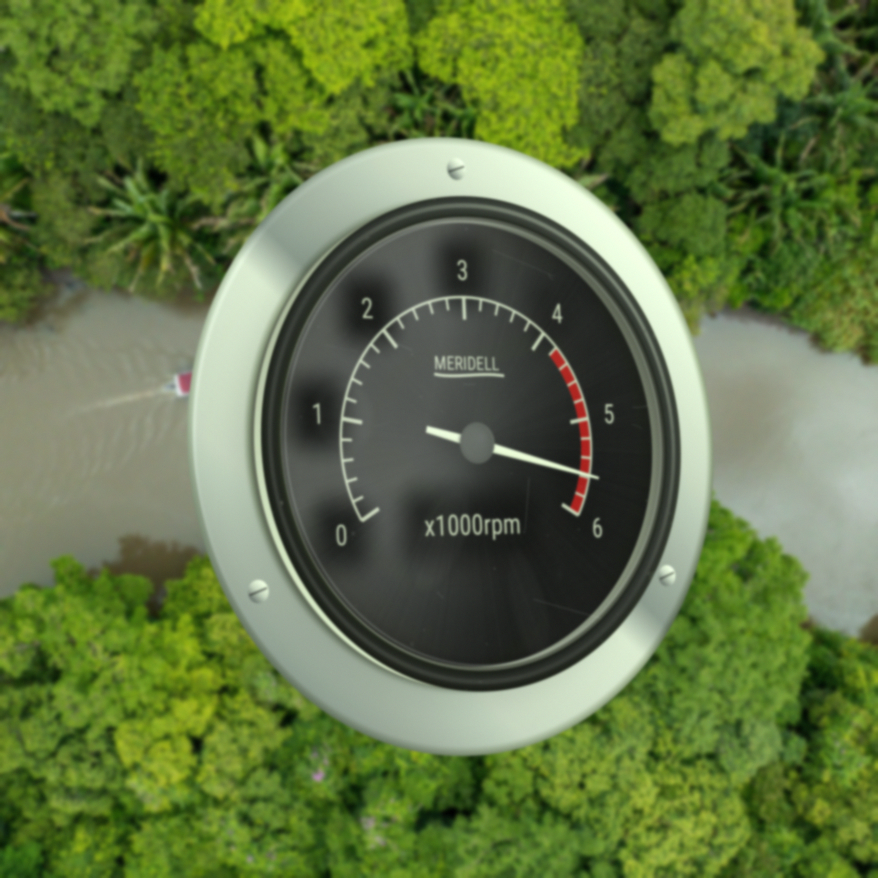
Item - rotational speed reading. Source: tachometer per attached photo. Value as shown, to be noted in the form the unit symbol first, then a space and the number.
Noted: rpm 5600
